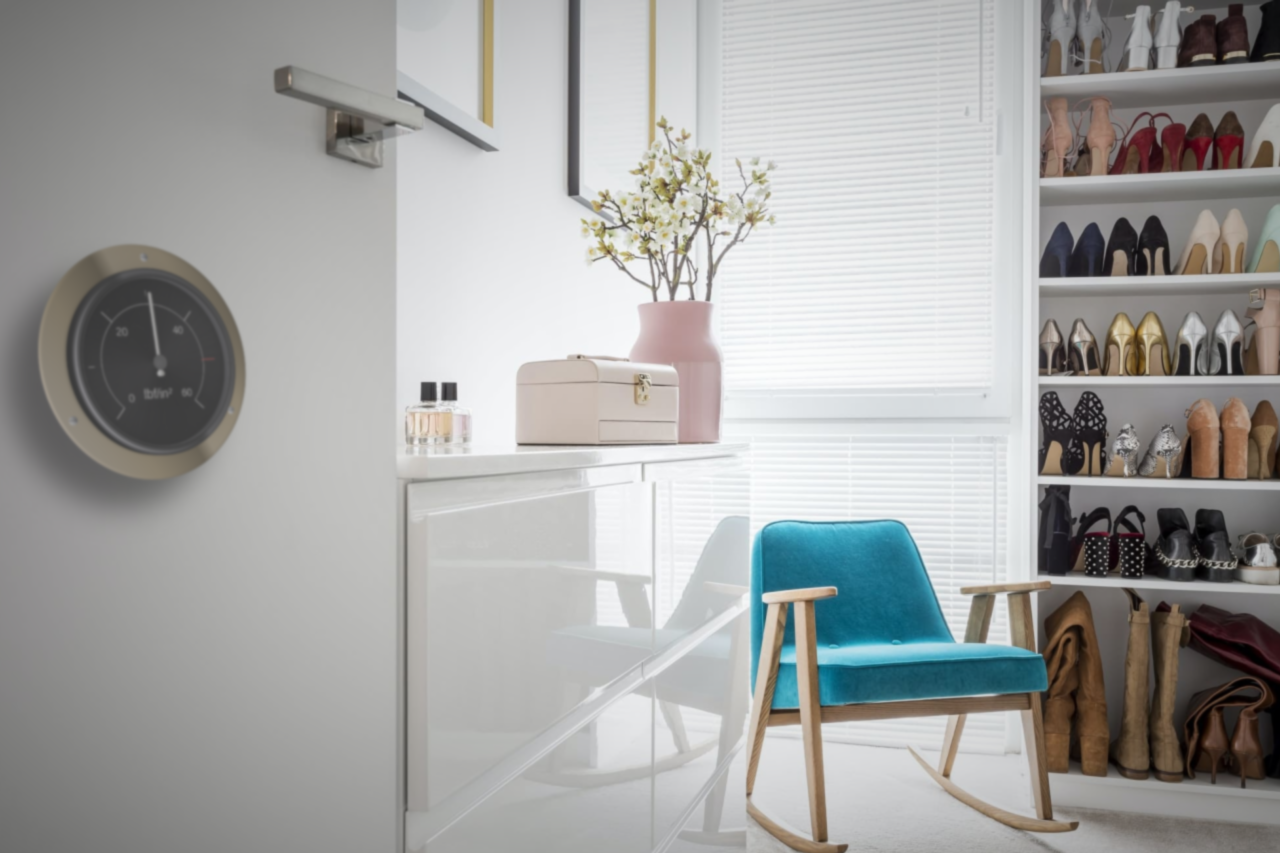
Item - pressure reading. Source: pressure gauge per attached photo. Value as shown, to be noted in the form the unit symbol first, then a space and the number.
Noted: psi 30
